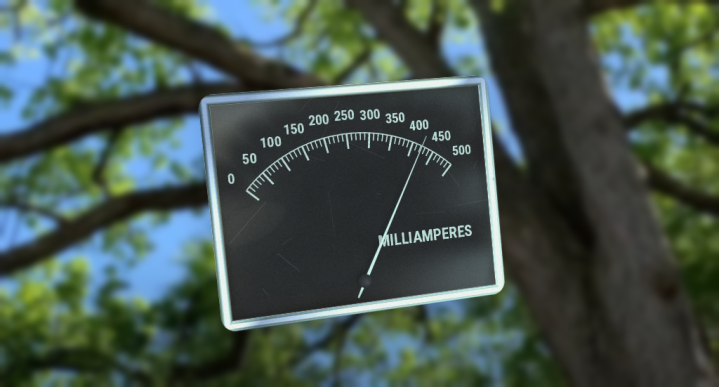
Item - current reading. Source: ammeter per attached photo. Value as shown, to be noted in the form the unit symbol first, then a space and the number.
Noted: mA 420
